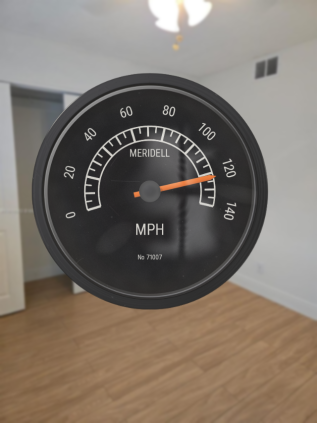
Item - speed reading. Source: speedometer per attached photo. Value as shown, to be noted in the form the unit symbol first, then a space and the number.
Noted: mph 122.5
